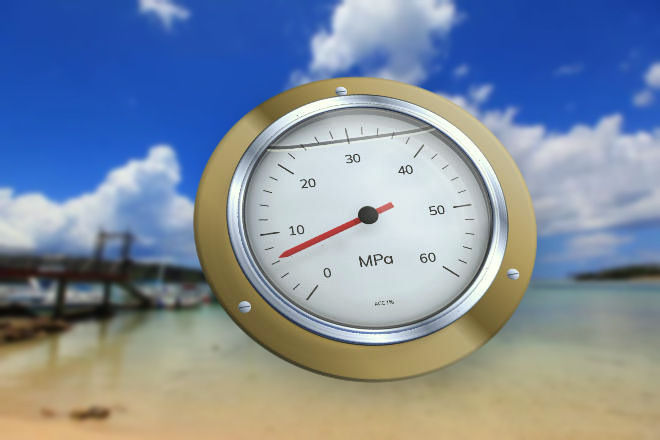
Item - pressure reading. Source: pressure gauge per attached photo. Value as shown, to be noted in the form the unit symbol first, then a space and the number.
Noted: MPa 6
